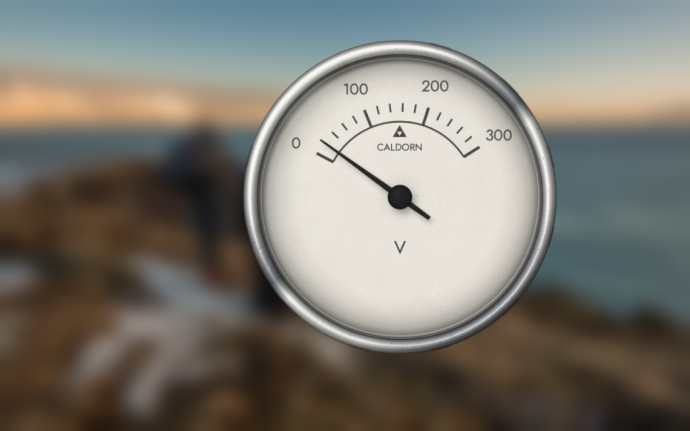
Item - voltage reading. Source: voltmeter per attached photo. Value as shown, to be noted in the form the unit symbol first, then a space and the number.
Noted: V 20
